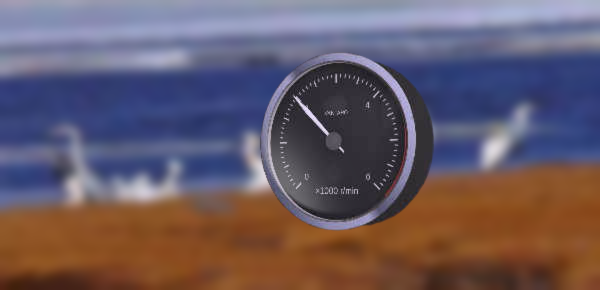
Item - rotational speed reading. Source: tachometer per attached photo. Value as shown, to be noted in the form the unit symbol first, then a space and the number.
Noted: rpm 2000
